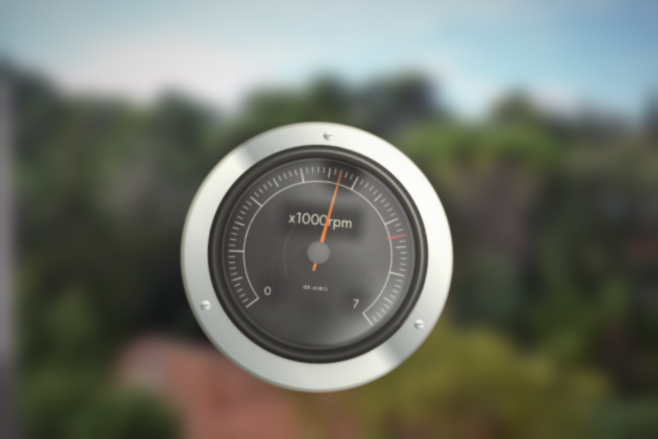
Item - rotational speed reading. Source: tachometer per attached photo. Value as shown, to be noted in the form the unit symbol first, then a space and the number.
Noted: rpm 3700
